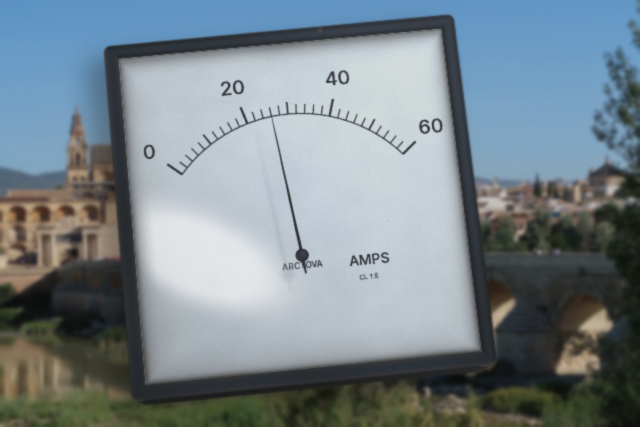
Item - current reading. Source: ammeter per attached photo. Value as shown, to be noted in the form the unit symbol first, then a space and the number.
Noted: A 26
